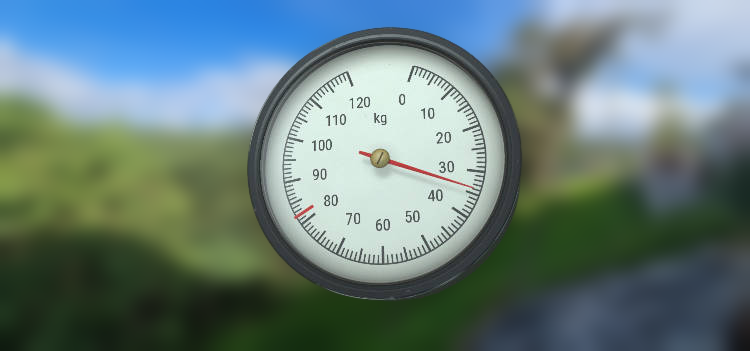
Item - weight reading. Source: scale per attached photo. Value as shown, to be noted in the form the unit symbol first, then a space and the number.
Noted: kg 34
